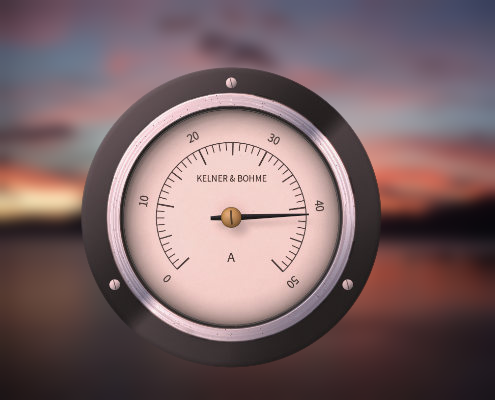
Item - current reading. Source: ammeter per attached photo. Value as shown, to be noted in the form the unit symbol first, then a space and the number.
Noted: A 41
